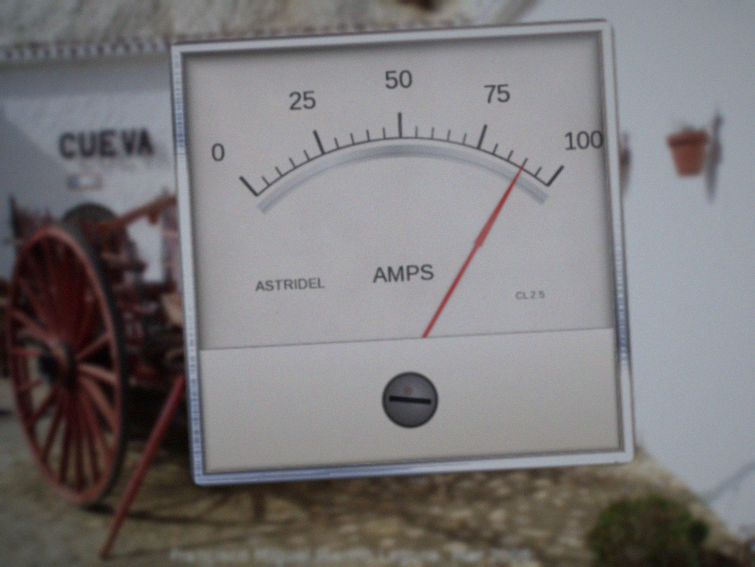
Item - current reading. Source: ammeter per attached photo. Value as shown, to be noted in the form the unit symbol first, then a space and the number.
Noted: A 90
